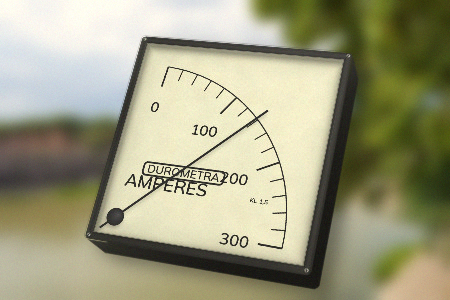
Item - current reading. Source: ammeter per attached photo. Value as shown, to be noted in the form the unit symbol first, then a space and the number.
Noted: A 140
